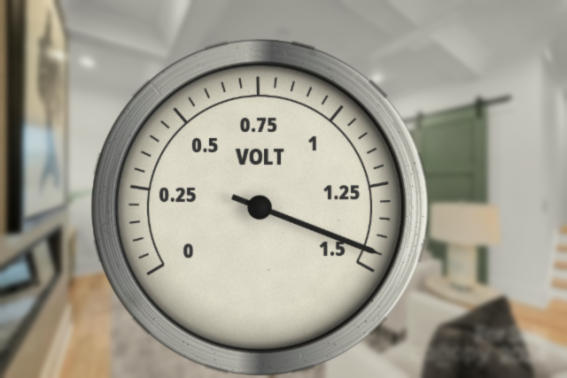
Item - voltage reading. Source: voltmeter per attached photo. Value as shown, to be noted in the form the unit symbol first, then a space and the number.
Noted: V 1.45
